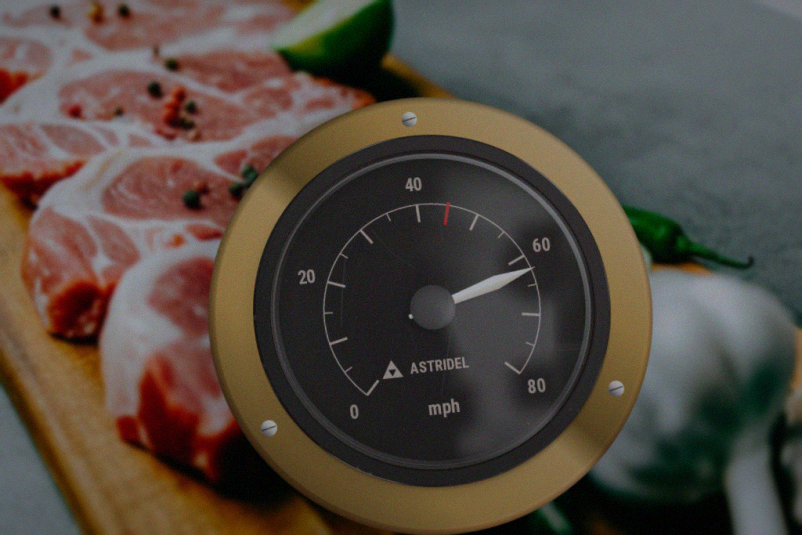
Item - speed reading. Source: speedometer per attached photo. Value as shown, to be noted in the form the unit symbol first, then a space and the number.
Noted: mph 62.5
